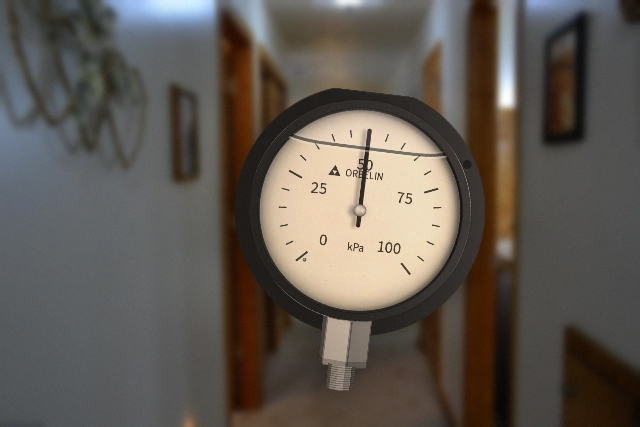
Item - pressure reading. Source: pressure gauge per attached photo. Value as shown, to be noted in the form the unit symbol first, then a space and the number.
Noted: kPa 50
